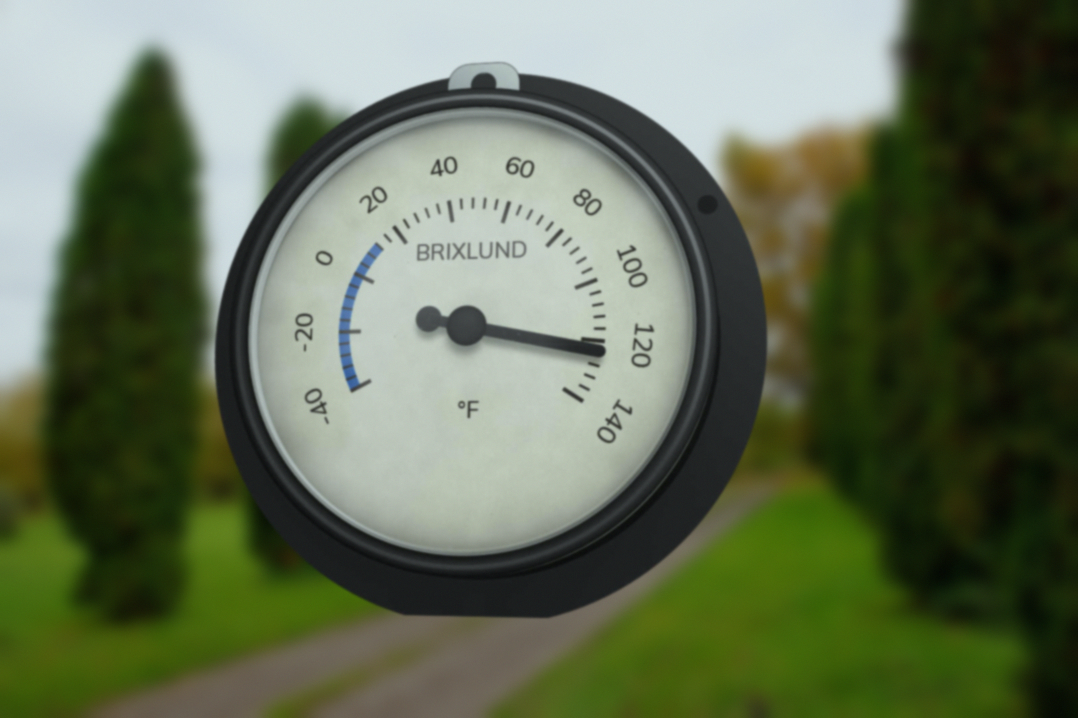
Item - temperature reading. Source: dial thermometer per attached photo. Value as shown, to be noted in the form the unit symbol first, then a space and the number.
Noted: °F 124
